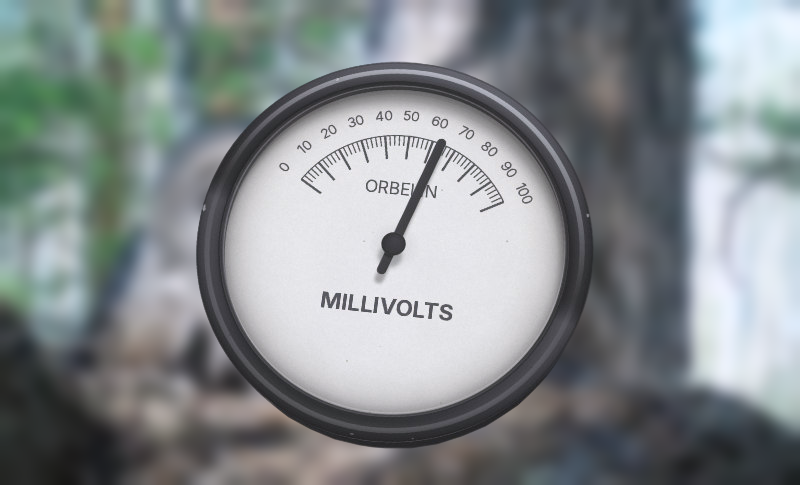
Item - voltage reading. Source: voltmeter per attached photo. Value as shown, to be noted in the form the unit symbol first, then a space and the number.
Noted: mV 64
